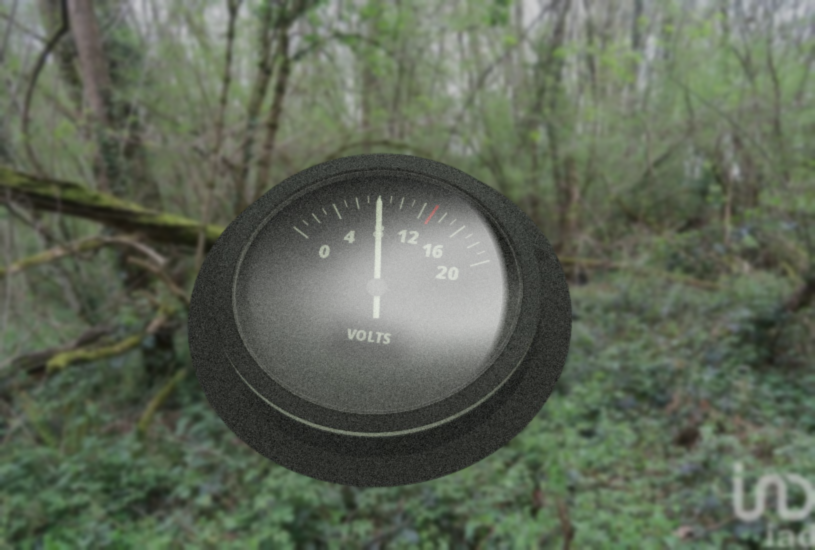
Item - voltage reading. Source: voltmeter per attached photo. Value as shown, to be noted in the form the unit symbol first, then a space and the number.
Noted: V 8
